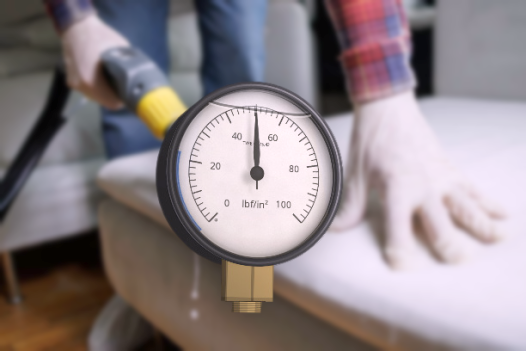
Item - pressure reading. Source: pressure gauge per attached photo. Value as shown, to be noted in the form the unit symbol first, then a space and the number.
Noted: psi 50
